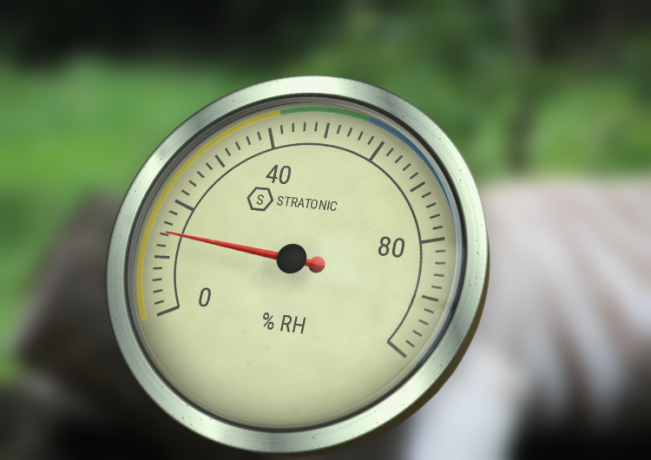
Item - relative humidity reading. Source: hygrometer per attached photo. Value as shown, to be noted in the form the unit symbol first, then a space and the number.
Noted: % 14
